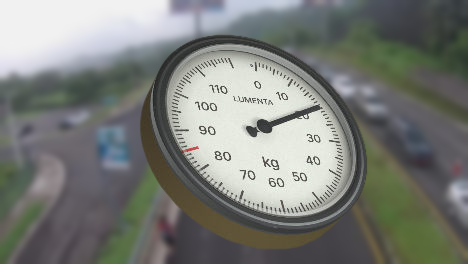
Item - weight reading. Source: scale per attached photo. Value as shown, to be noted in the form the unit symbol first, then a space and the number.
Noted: kg 20
